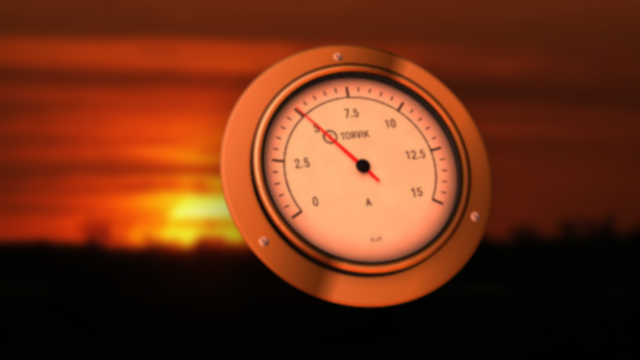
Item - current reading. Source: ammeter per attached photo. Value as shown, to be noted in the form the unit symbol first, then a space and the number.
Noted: A 5
